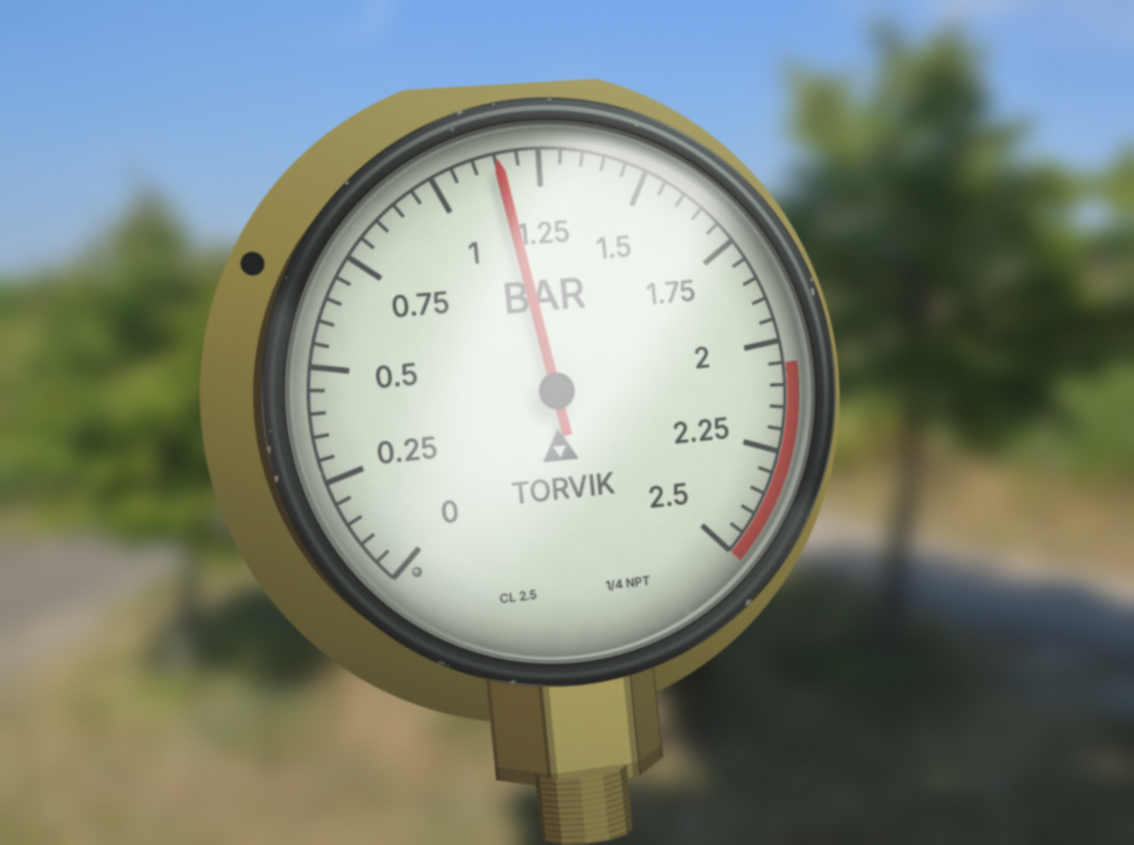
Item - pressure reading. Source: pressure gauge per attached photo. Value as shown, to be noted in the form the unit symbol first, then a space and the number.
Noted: bar 1.15
